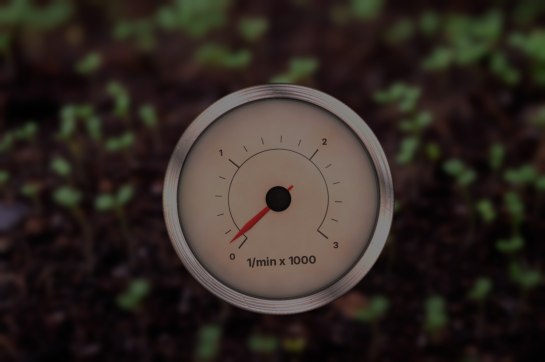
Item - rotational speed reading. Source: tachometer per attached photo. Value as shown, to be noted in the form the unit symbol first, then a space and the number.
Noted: rpm 100
